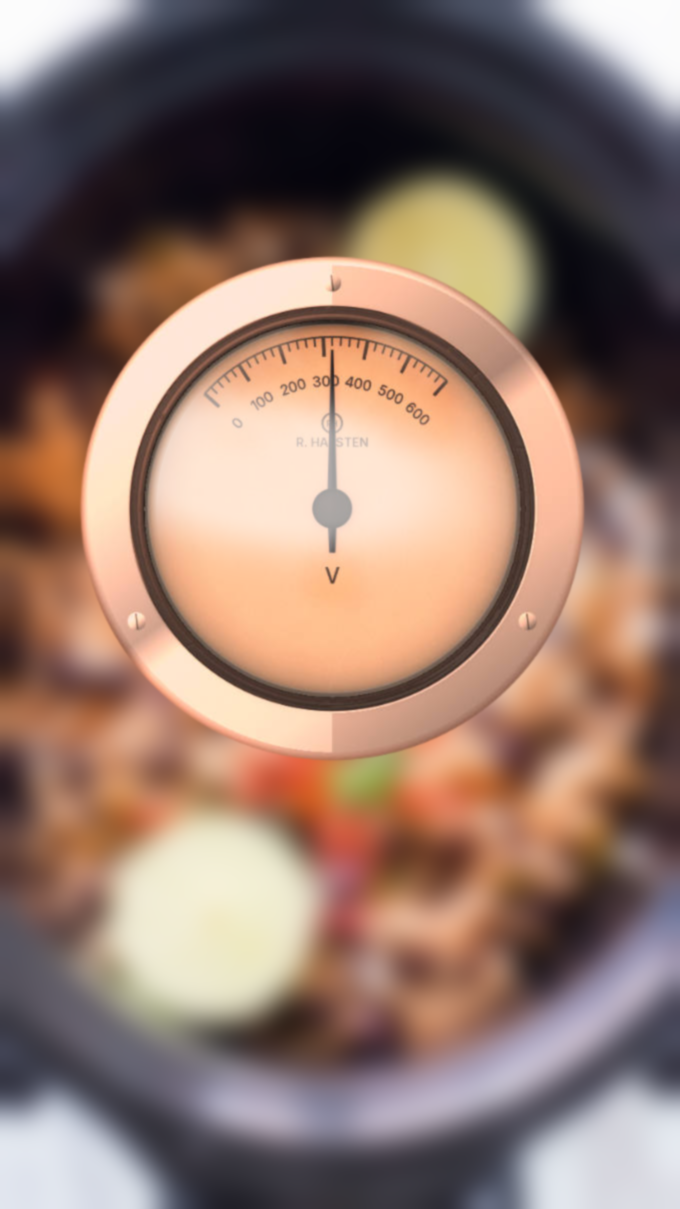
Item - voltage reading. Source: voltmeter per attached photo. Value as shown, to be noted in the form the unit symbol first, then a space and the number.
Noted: V 320
